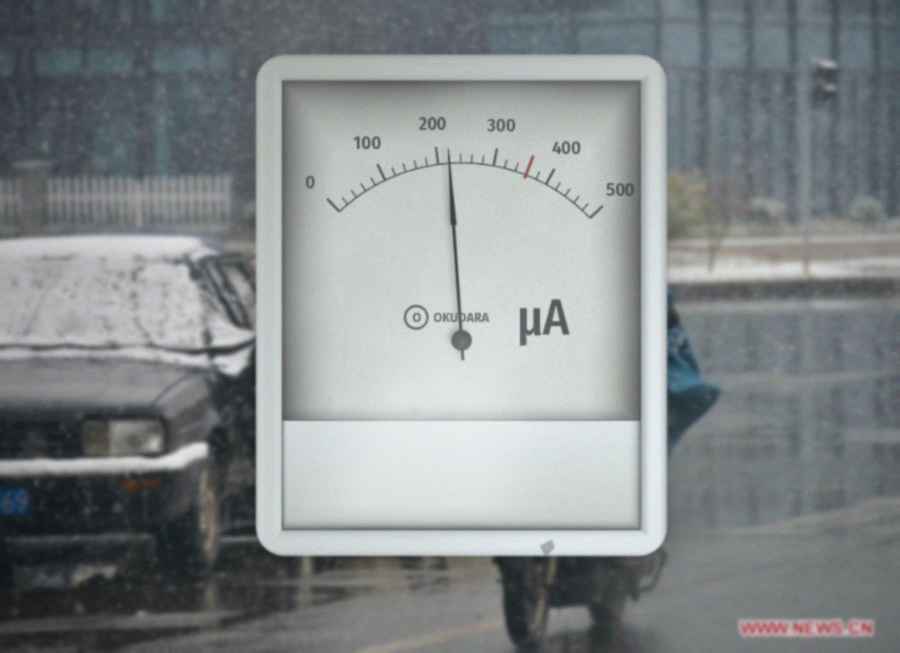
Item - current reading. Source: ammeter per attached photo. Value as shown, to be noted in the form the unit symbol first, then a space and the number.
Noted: µA 220
